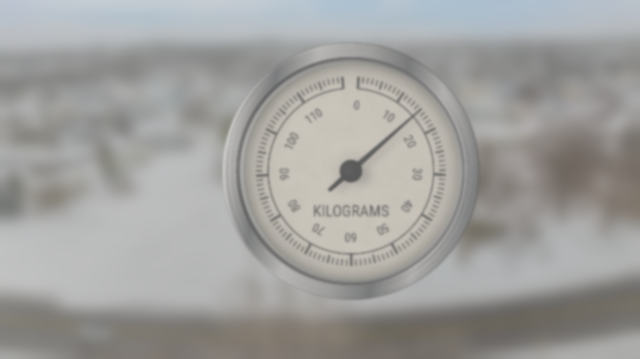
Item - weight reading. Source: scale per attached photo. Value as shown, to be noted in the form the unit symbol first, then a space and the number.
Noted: kg 15
